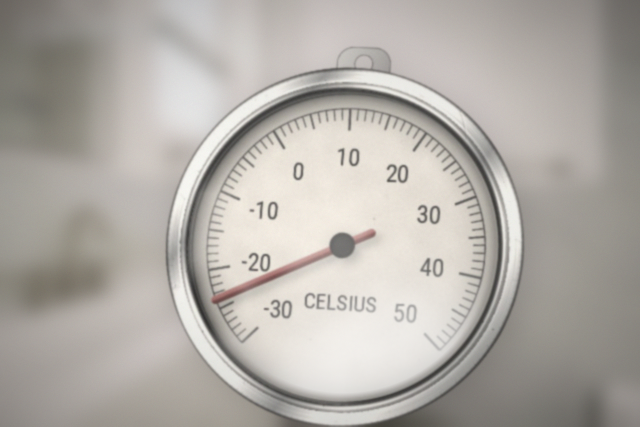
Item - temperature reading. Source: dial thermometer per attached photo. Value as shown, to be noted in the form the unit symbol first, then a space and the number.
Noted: °C -24
